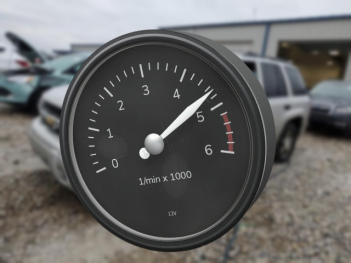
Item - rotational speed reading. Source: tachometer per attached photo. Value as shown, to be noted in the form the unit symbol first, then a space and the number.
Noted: rpm 4700
